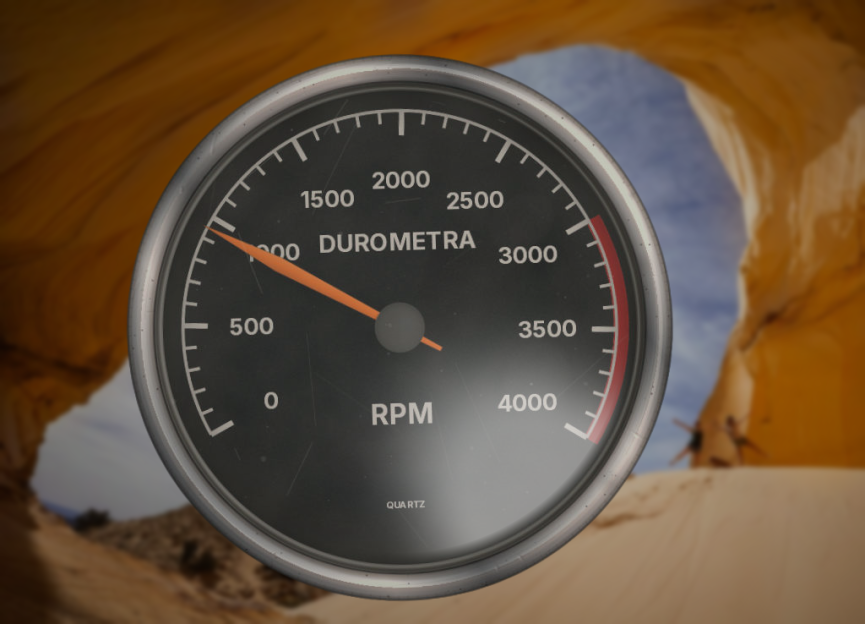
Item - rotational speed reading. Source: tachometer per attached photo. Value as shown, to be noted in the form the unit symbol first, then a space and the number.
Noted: rpm 950
